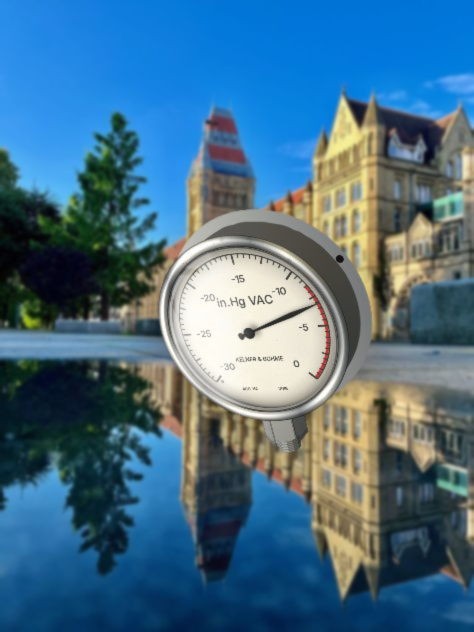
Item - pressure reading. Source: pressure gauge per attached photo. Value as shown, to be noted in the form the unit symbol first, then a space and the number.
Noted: inHg -7
